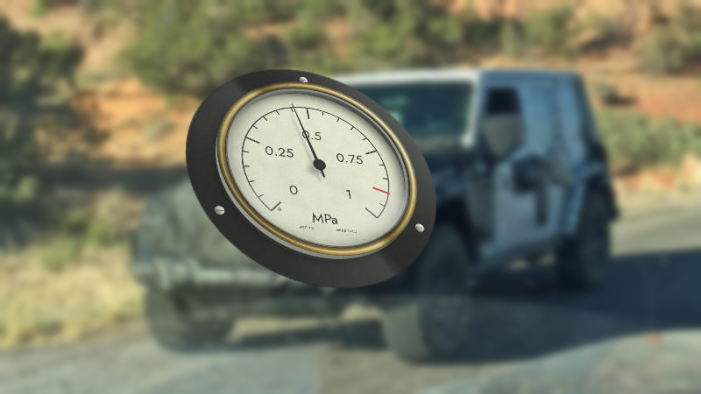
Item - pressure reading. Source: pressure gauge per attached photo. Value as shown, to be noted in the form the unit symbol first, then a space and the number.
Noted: MPa 0.45
